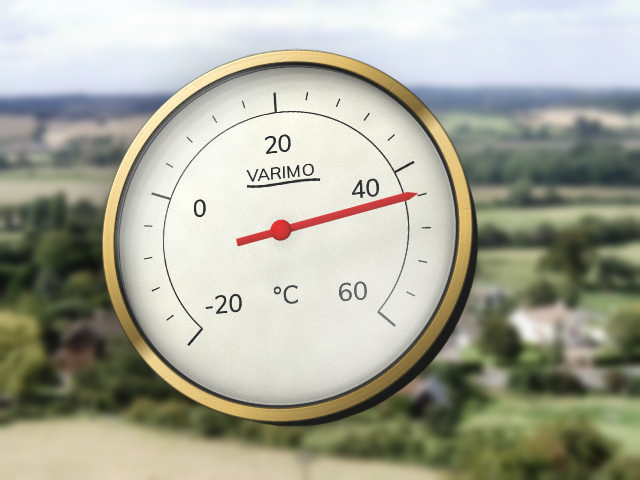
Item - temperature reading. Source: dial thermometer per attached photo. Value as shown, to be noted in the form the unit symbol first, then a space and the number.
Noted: °C 44
